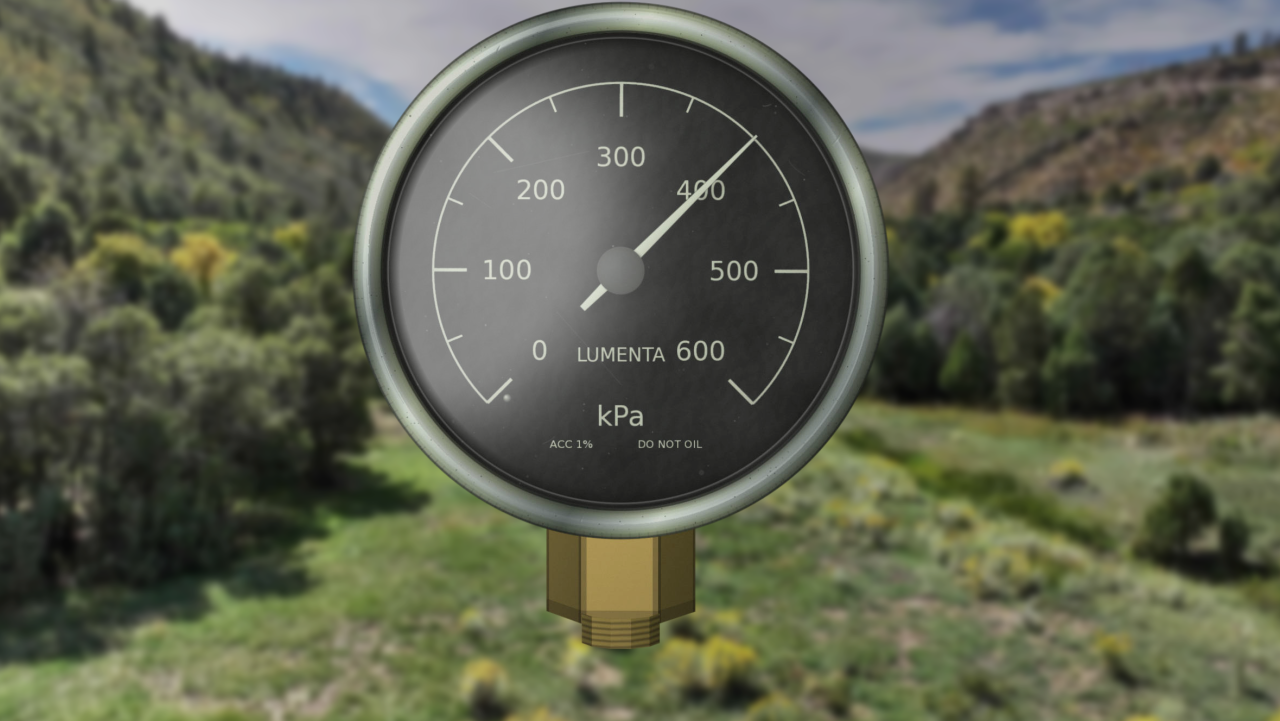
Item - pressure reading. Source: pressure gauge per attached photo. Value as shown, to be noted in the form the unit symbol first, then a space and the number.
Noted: kPa 400
